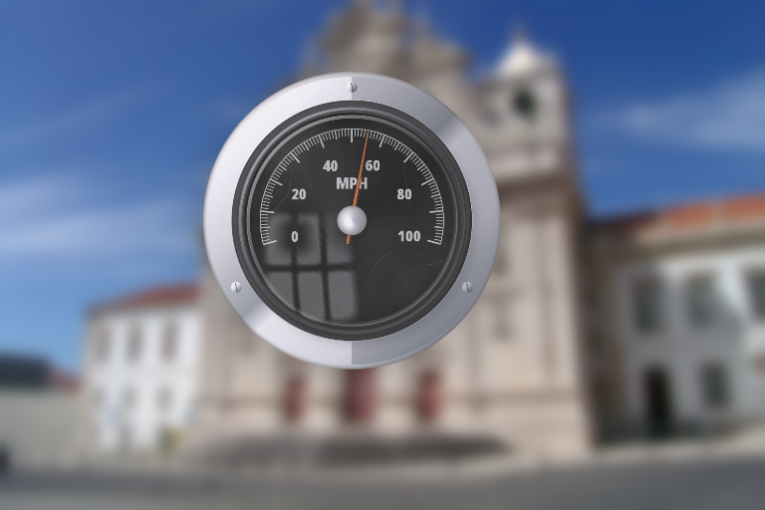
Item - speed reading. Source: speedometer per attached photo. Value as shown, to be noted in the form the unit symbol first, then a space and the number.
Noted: mph 55
